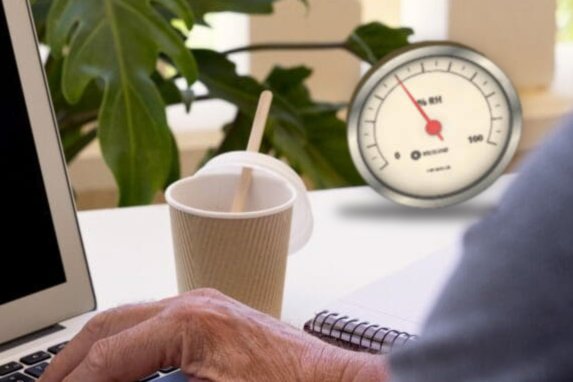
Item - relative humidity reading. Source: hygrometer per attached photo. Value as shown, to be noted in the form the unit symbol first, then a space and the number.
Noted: % 40
